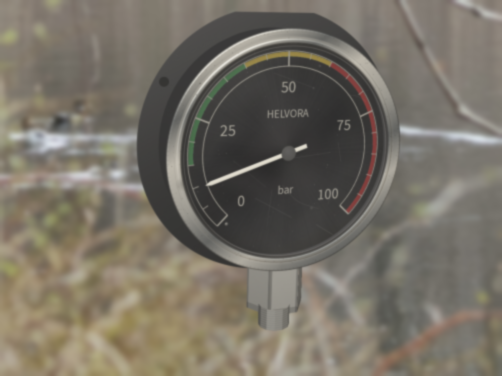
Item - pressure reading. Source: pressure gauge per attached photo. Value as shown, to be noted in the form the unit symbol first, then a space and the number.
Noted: bar 10
